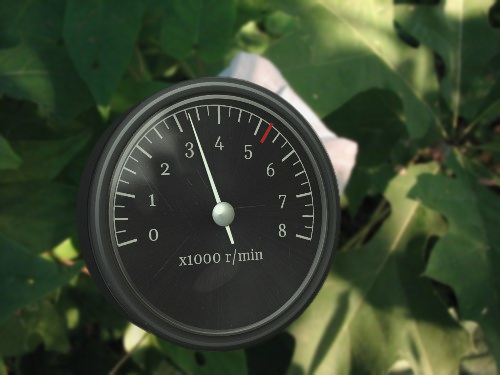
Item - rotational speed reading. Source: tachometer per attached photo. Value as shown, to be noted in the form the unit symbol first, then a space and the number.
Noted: rpm 3250
